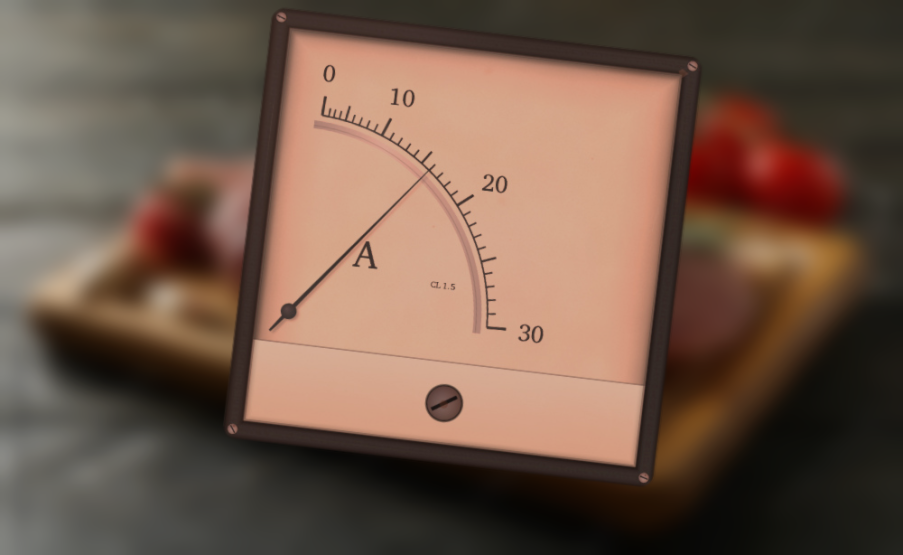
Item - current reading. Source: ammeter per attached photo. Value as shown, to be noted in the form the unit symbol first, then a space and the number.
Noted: A 16
